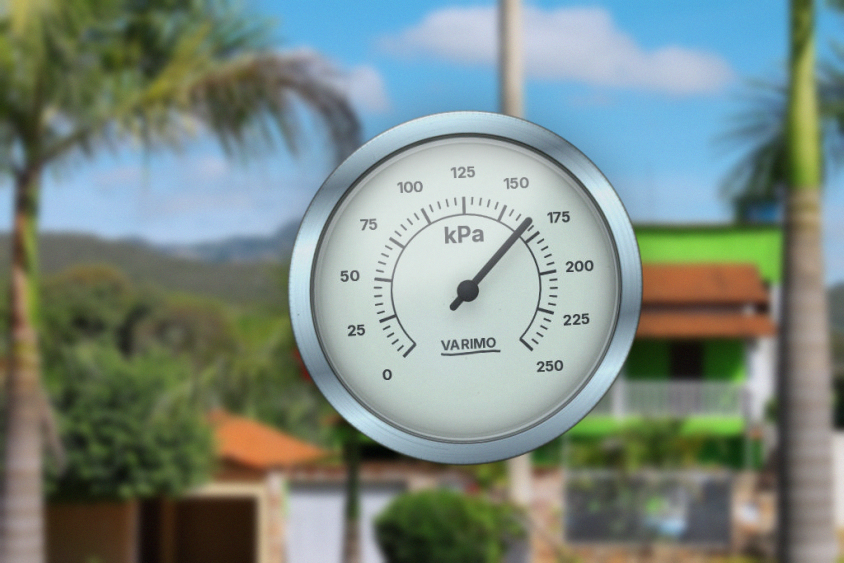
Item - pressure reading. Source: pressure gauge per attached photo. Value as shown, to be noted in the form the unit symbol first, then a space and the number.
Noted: kPa 165
